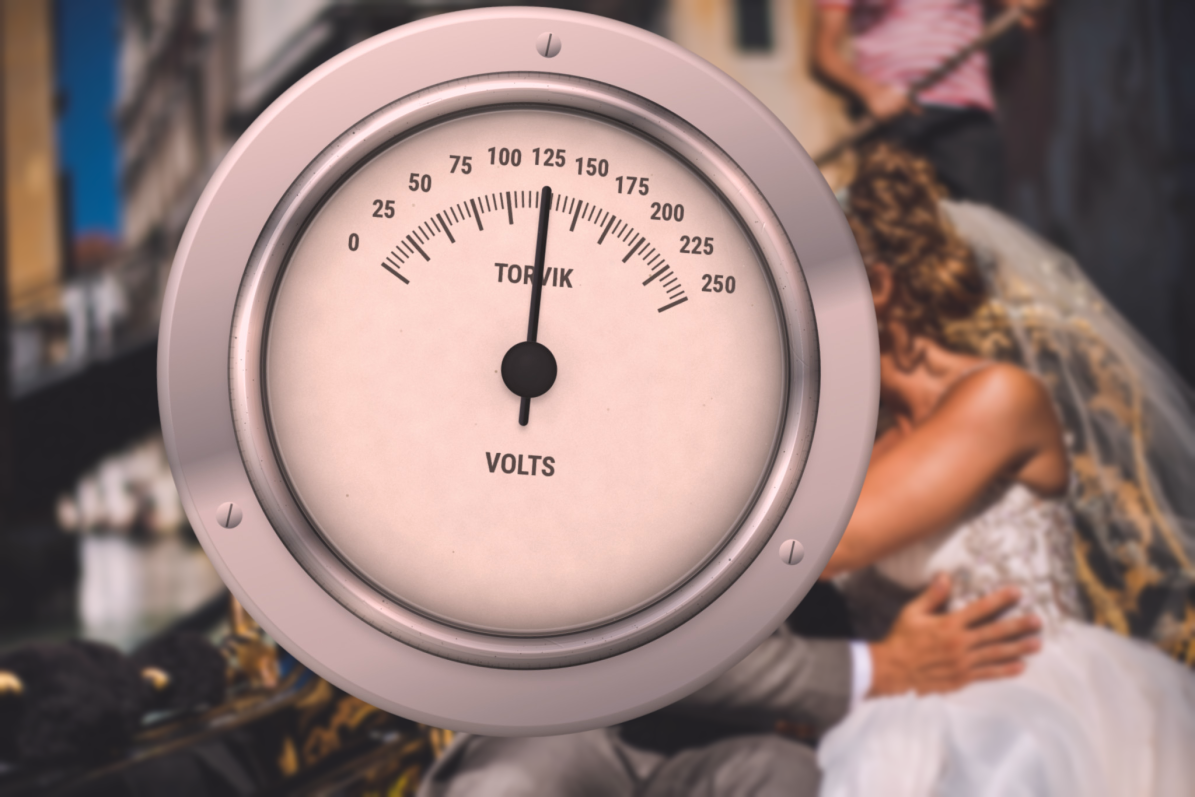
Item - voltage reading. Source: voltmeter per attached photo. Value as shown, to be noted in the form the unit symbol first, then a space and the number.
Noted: V 125
